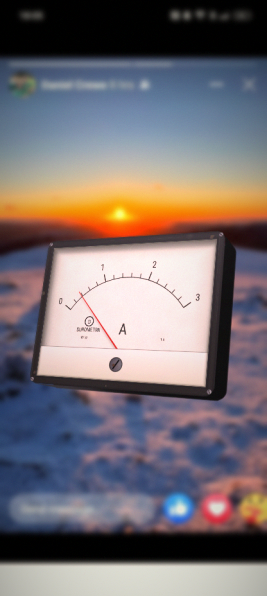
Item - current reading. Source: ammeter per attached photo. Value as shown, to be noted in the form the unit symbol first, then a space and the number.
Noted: A 0.4
